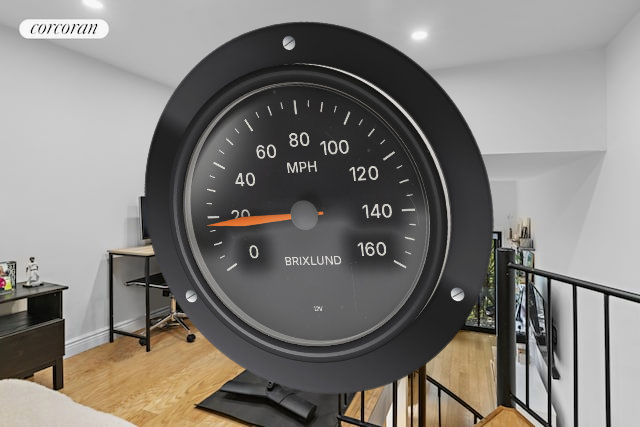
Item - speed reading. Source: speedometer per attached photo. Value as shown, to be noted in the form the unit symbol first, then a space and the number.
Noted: mph 17.5
